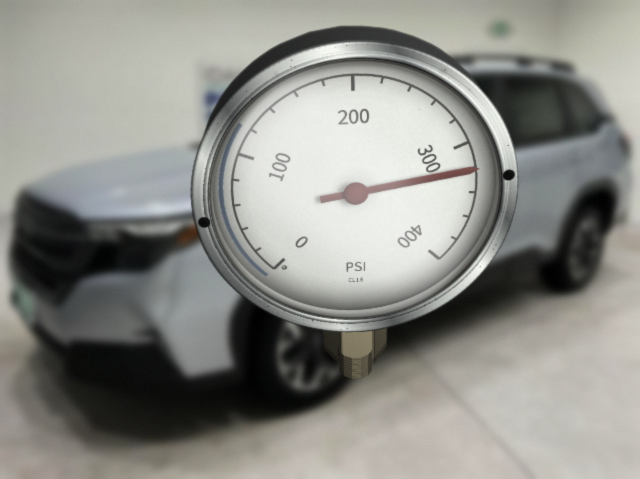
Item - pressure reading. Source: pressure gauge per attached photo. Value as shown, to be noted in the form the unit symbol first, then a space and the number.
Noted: psi 320
